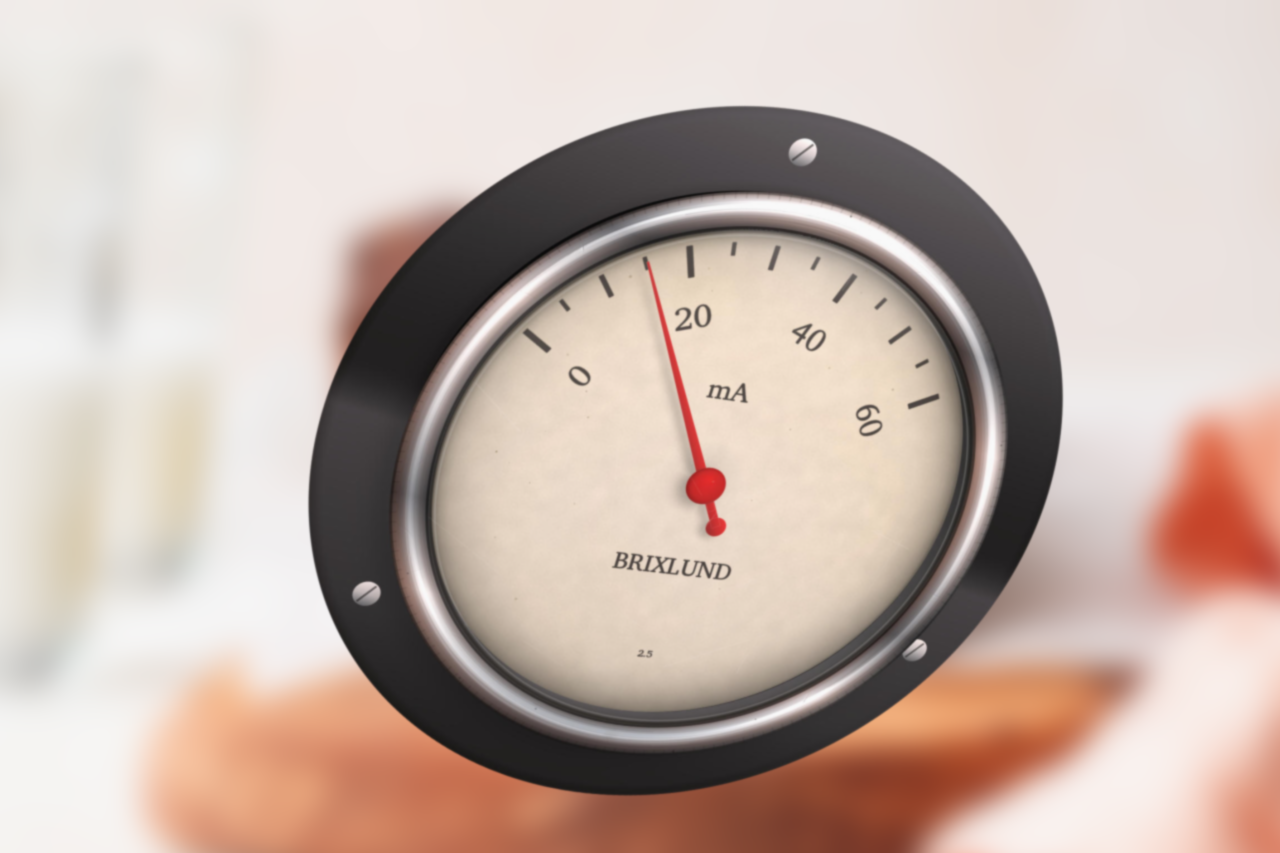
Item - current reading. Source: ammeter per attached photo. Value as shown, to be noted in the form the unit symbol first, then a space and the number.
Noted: mA 15
